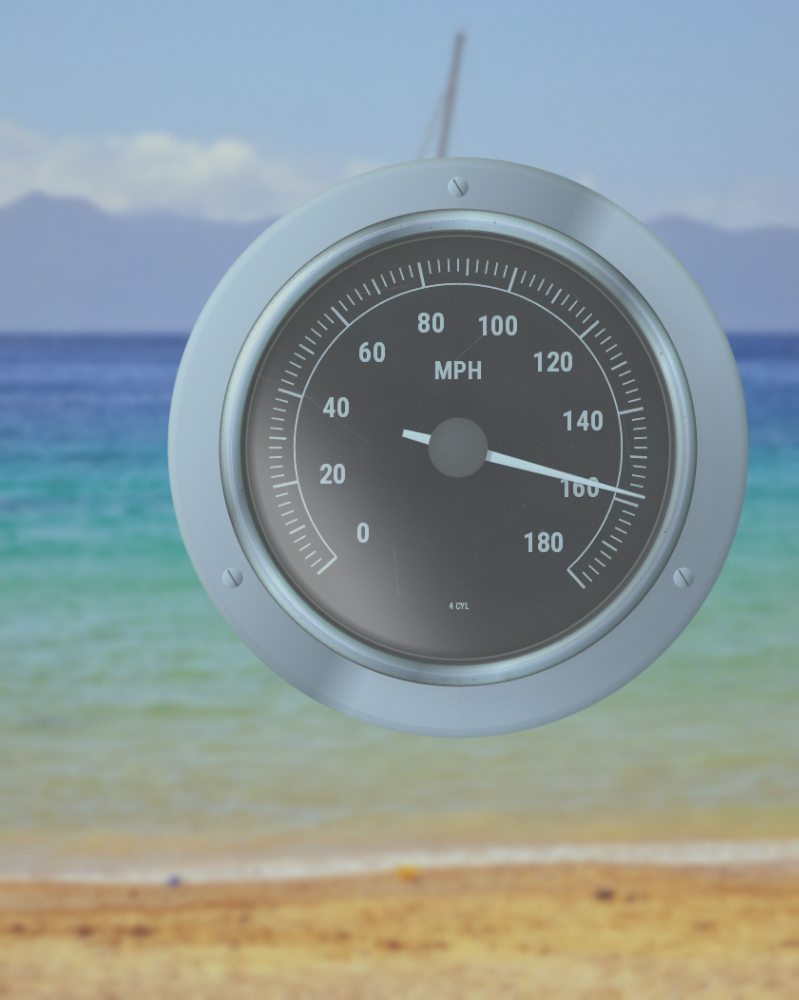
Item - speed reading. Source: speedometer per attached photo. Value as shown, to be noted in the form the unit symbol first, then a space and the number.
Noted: mph 158
